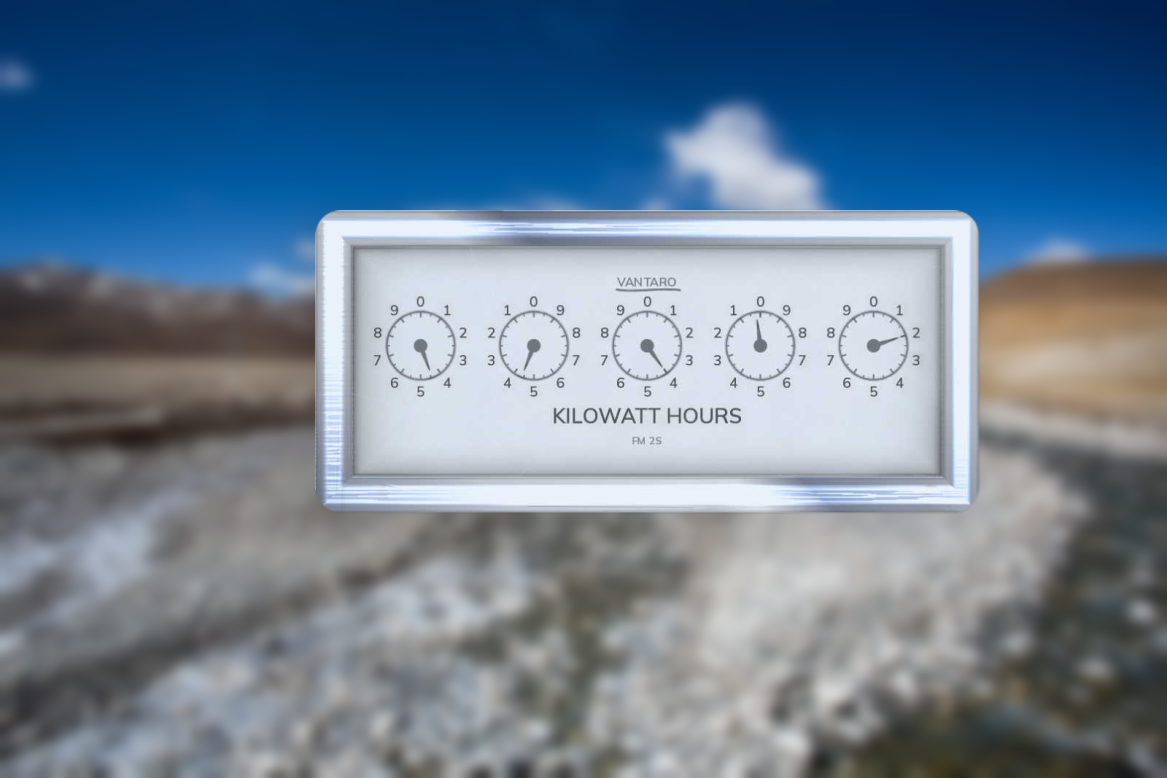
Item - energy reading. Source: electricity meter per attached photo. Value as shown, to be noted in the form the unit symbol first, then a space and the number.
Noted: kWh 44402
